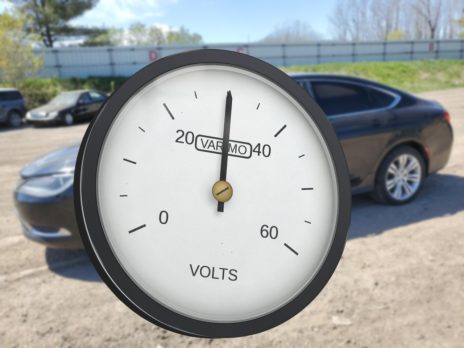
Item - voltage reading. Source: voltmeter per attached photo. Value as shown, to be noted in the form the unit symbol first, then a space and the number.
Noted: V 30
